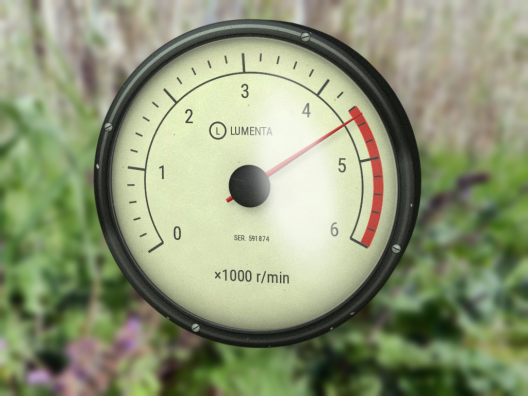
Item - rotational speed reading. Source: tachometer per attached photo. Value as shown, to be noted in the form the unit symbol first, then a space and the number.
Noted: rpm 4500
